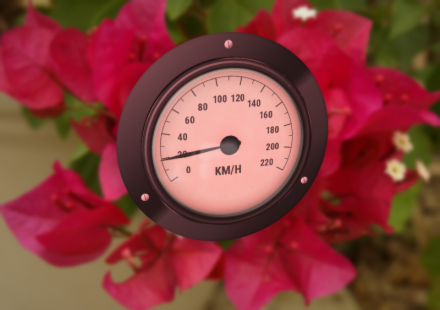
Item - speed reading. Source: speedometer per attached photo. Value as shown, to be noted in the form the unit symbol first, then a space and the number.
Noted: km/h 20
